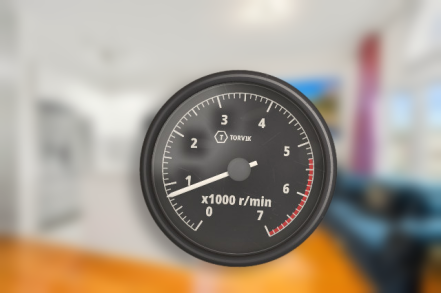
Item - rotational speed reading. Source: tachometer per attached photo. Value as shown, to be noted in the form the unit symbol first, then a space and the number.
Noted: rpm 800
